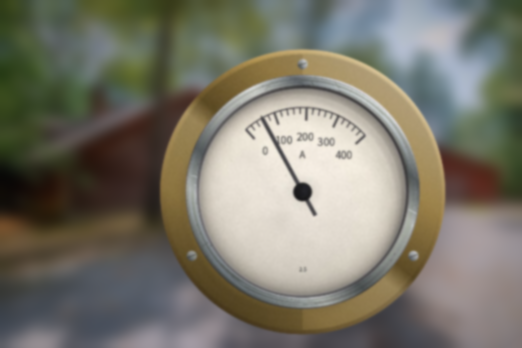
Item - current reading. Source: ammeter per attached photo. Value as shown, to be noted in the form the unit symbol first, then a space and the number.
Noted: A 60
